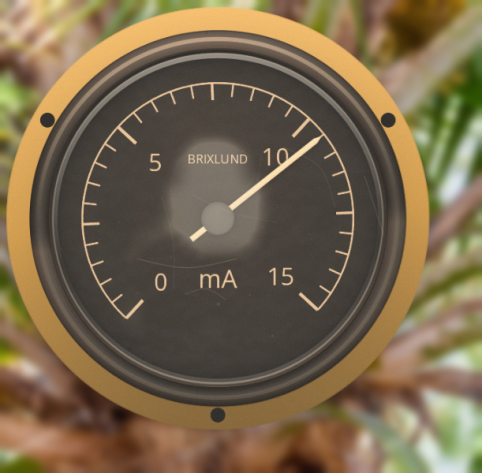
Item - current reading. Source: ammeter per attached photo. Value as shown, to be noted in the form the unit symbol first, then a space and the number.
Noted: mA 10.5
